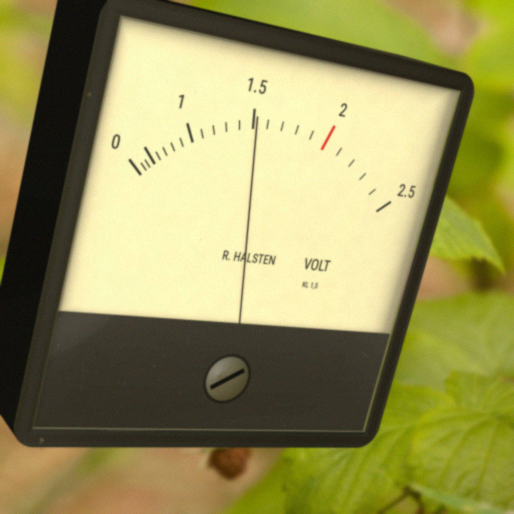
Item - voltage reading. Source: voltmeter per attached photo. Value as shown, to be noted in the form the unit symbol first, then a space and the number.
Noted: V 1.5
